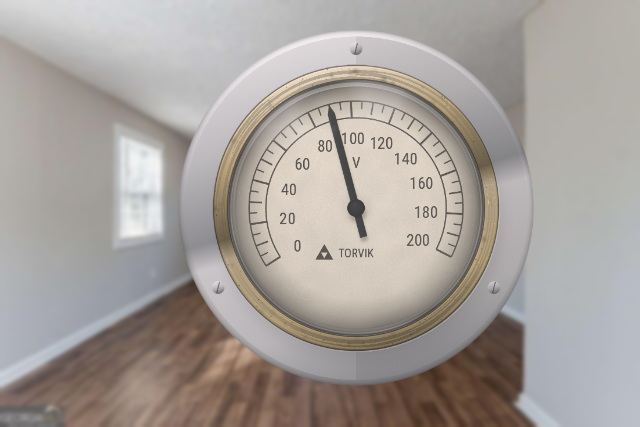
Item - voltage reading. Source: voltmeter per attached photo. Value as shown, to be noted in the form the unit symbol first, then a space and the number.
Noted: V 90
